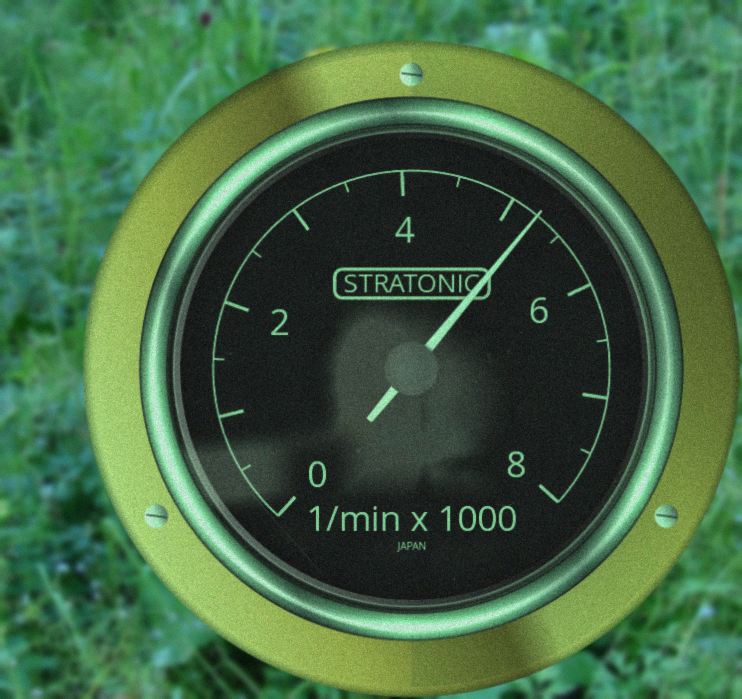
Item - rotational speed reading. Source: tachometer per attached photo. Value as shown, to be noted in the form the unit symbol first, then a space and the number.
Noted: rpm 5250
